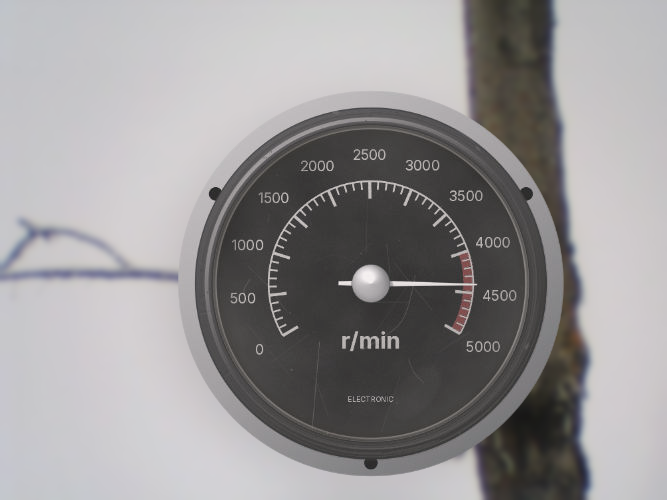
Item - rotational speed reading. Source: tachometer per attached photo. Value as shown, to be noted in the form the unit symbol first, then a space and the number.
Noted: rpm 4400
